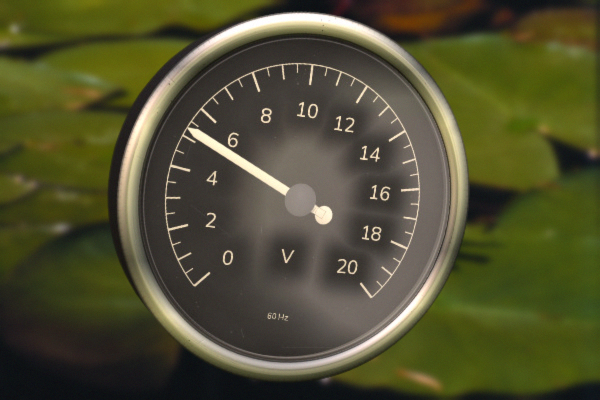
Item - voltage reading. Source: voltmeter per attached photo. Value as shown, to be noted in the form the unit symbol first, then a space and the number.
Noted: V 5.25
